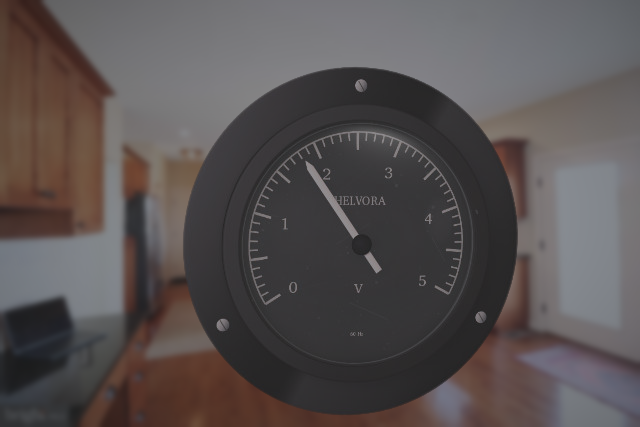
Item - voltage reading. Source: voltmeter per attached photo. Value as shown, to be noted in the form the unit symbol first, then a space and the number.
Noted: V 1.8
